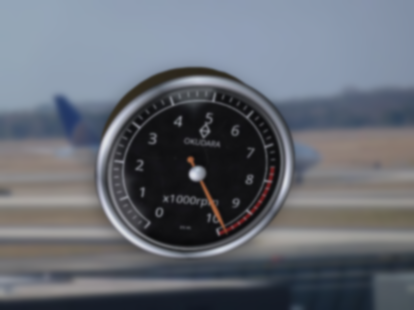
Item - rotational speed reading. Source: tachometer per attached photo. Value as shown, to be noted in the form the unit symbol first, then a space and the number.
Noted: rpm 9800
